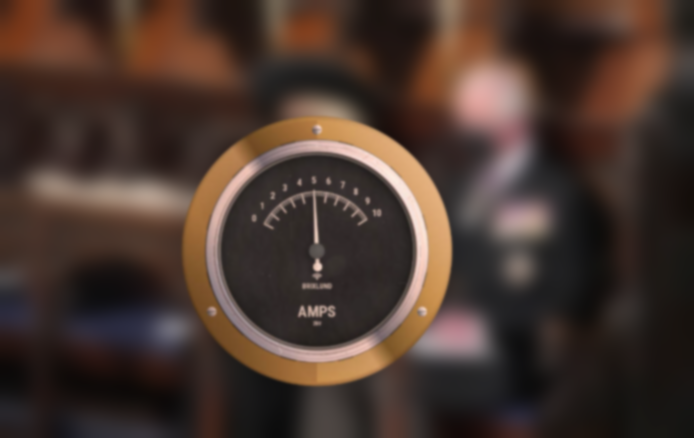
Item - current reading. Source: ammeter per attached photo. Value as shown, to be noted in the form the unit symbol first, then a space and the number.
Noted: A 5
